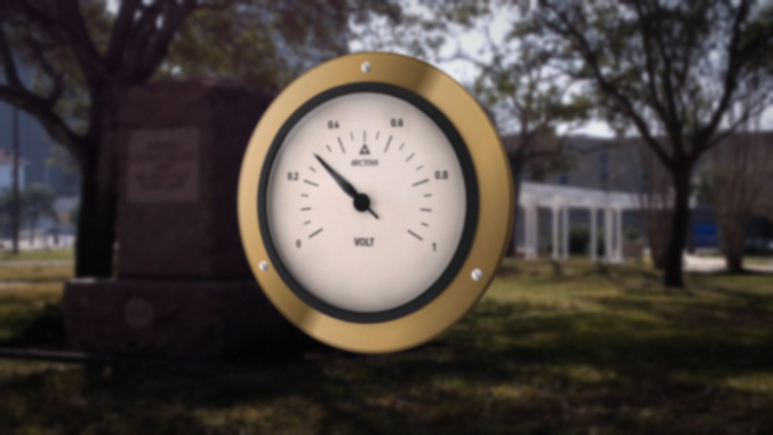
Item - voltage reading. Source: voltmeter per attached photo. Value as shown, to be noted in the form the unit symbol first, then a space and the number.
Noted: V 0.3
